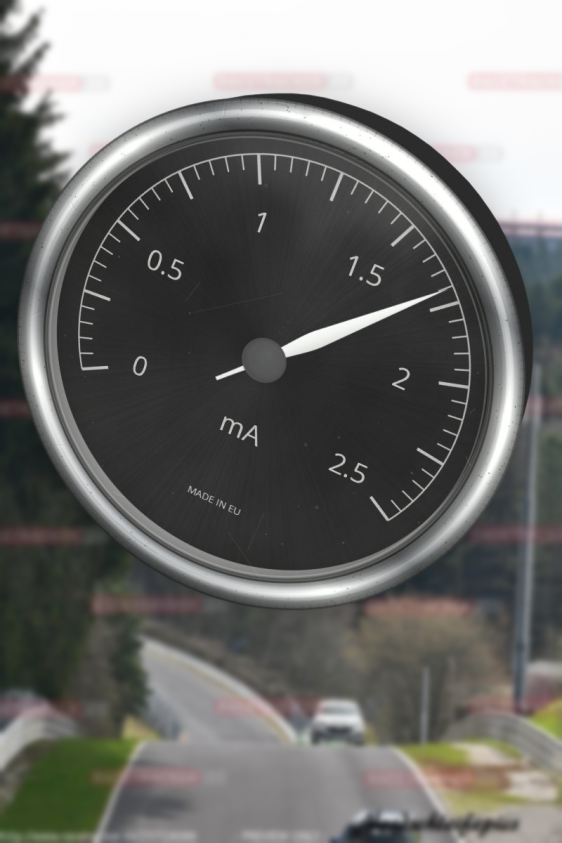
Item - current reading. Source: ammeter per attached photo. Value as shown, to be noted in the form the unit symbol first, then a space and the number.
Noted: mA 1.7
